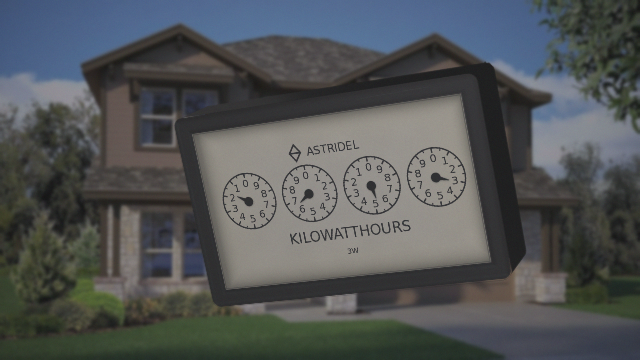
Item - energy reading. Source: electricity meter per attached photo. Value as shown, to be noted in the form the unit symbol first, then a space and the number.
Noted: kWh 1653
